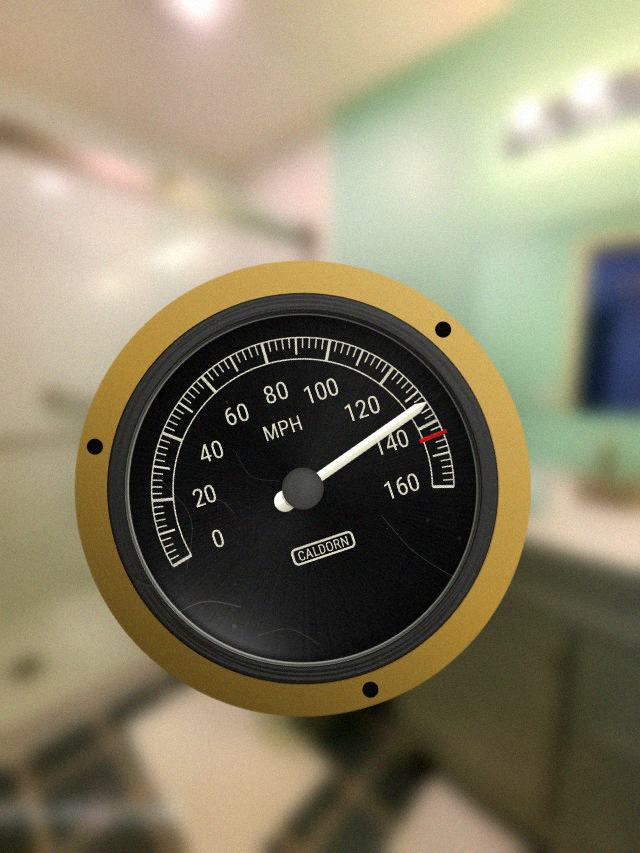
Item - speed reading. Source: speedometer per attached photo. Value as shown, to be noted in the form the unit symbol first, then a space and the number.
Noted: mph 134
